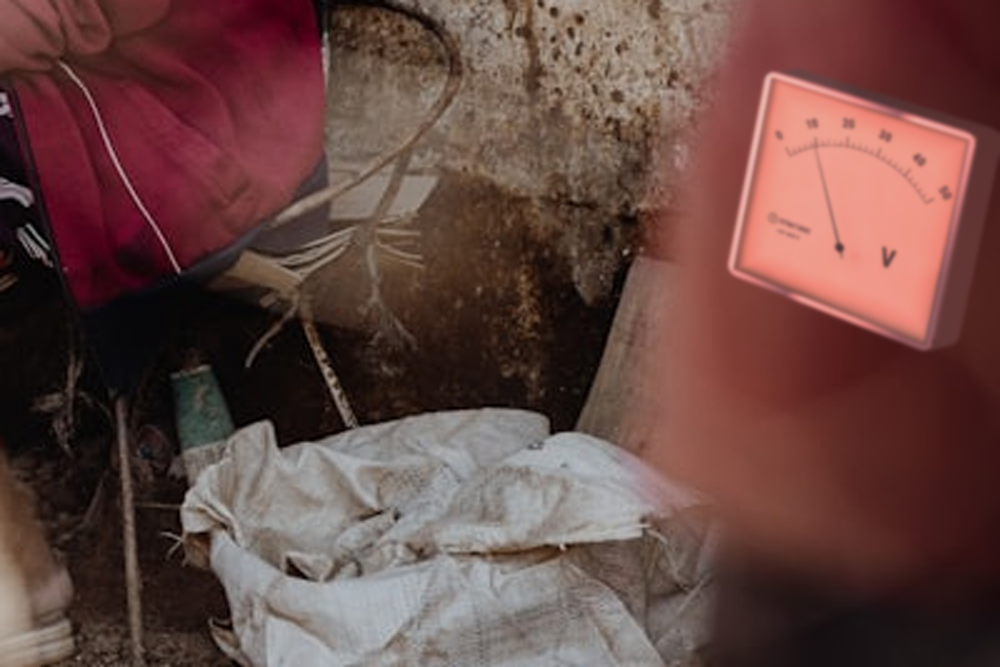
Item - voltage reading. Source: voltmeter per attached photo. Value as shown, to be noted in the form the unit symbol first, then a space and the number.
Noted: V 10
